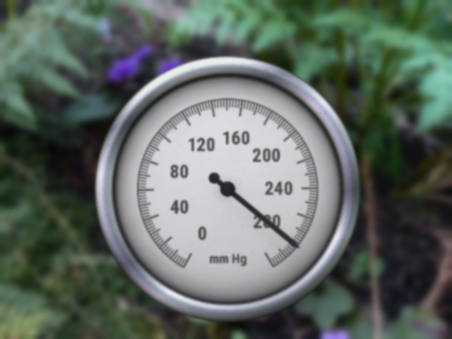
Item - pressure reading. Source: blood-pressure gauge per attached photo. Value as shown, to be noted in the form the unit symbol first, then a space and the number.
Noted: mmHg 280
